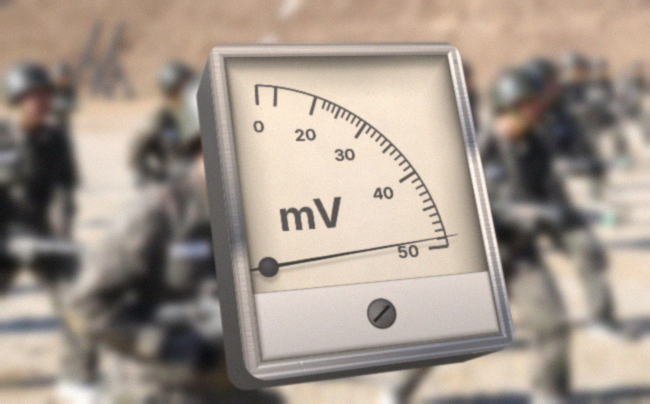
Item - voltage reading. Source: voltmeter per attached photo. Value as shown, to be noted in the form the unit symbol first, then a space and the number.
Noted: mV 49
